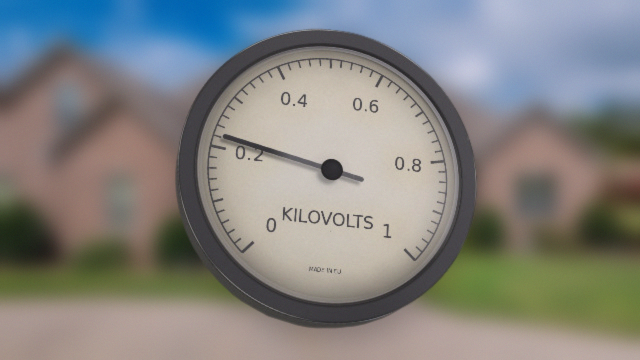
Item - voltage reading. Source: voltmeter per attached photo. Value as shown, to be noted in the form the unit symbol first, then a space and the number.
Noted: kV 0.22
